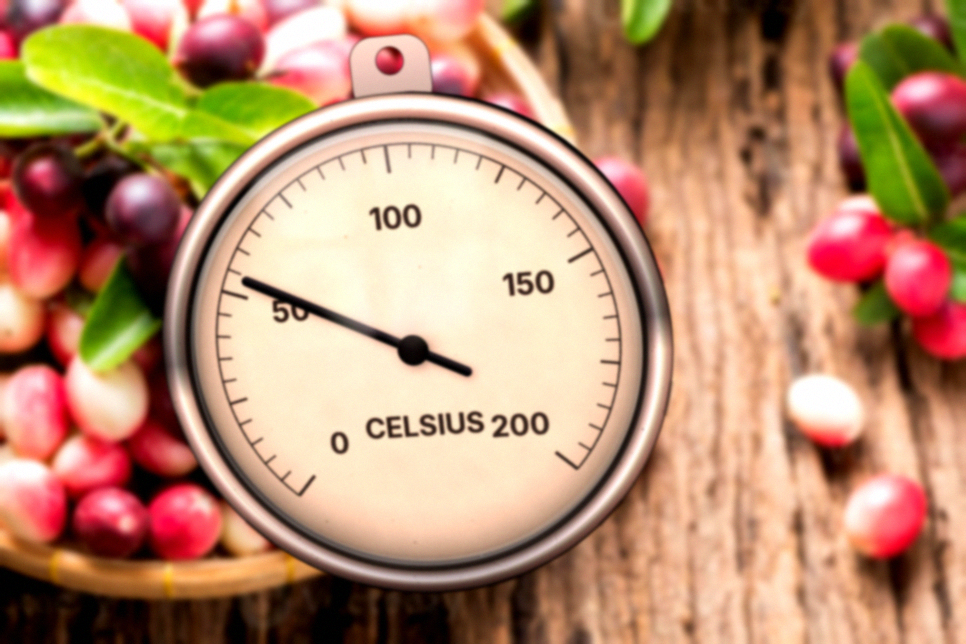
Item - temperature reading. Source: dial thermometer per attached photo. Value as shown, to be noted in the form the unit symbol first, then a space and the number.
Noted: °C 55
